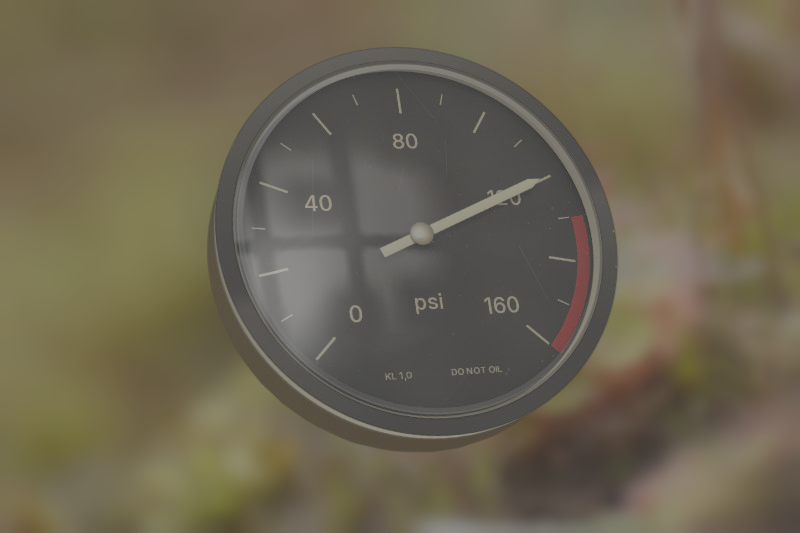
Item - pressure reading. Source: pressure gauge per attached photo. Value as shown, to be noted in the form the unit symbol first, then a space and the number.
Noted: psi 120
